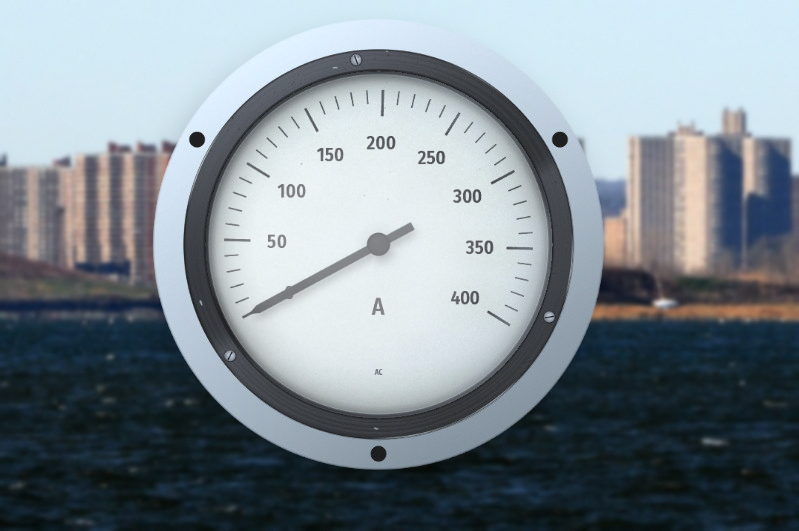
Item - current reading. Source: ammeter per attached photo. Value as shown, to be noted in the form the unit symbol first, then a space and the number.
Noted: A 0
